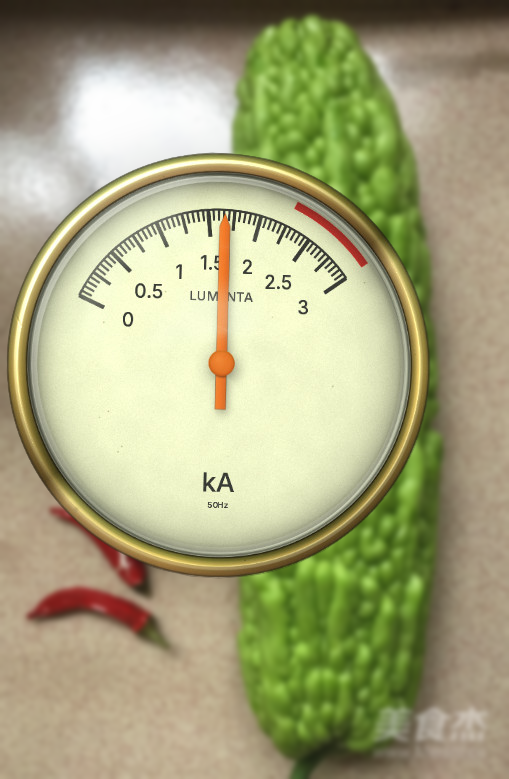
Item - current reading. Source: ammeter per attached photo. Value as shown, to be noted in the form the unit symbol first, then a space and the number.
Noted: kA 1.65
